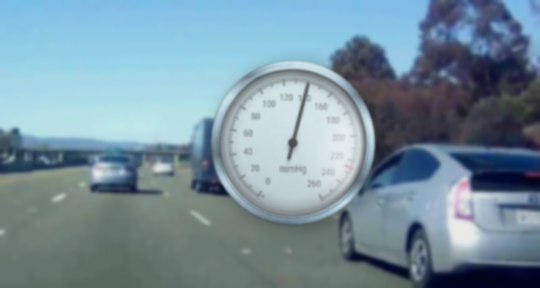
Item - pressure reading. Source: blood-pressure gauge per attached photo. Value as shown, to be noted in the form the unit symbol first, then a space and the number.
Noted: mmHg 140
